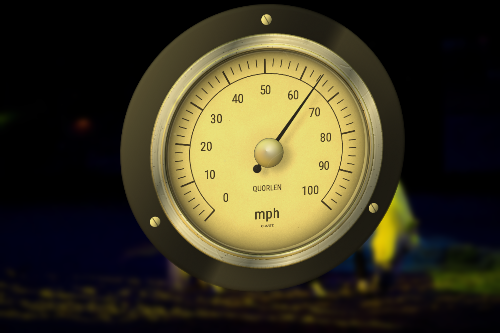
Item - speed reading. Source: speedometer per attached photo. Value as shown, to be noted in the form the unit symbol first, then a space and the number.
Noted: mph 64
